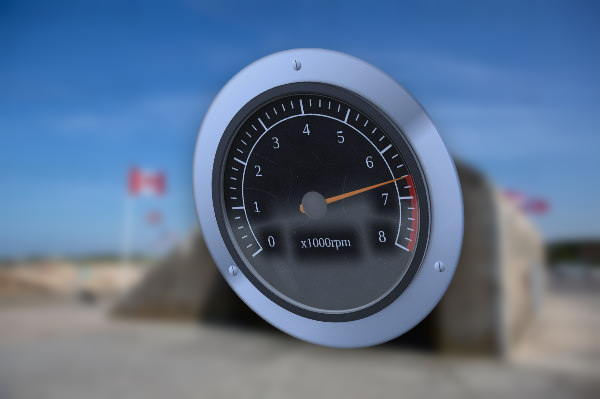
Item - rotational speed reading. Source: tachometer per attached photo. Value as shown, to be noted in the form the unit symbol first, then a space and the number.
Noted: rpm 6600
